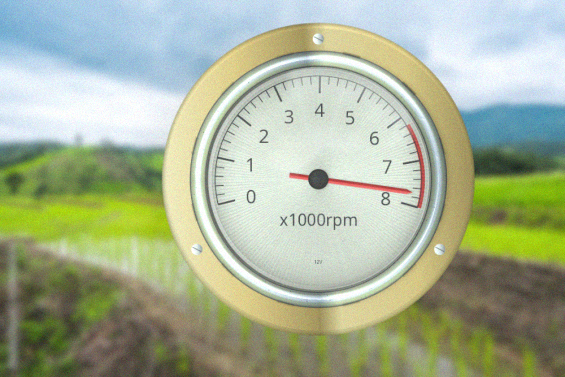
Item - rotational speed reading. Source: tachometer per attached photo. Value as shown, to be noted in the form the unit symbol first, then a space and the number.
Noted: rpm 7700
